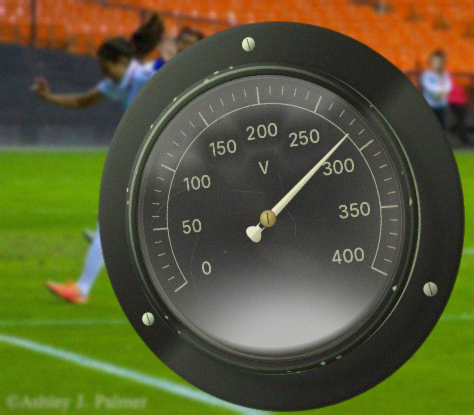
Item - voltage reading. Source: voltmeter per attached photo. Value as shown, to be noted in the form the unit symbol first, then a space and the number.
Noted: V 285
